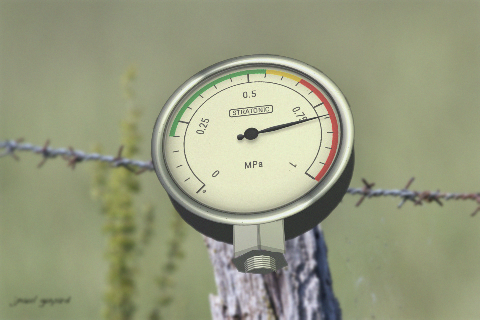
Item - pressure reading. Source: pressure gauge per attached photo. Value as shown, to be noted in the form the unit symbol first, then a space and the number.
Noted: MPa 0.8
